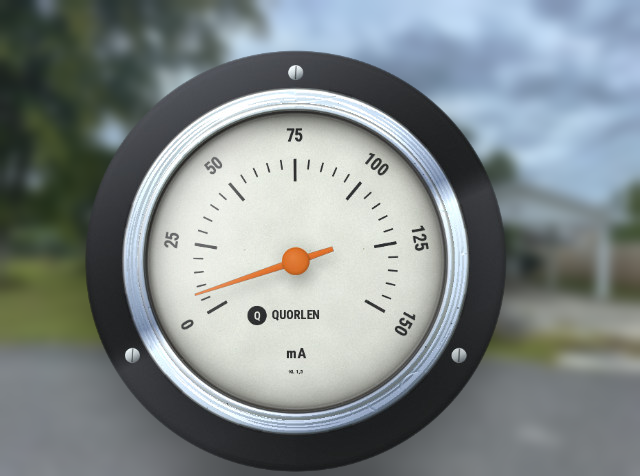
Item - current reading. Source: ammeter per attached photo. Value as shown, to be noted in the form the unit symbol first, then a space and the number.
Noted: mA 7.5
